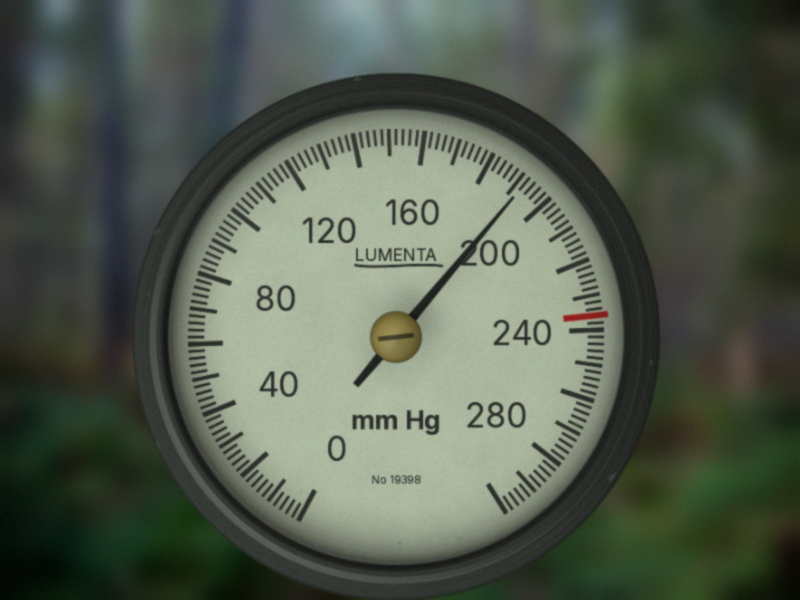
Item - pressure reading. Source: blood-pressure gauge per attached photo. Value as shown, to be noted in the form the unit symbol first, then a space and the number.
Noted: mmHg 192
